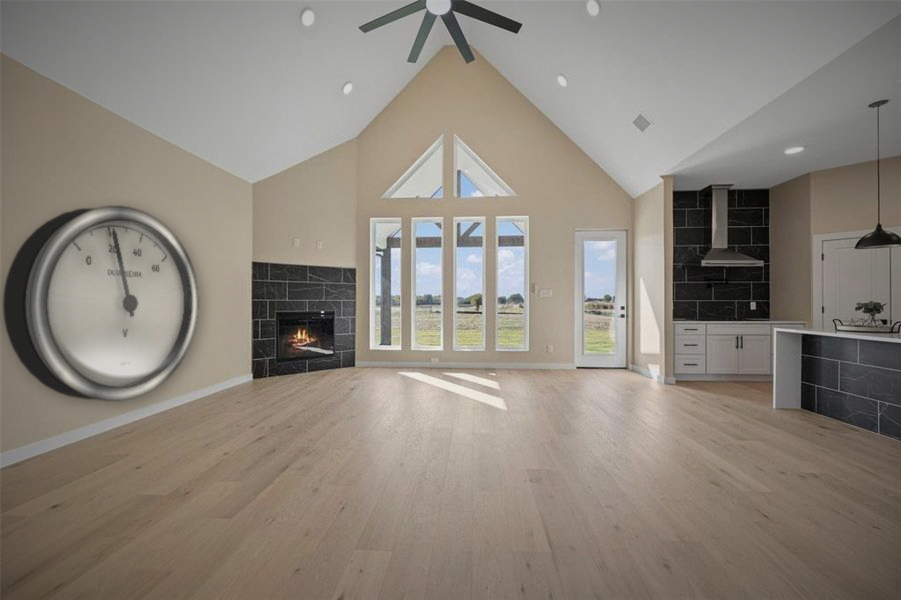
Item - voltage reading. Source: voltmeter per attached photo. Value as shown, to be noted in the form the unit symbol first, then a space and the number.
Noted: V 20
